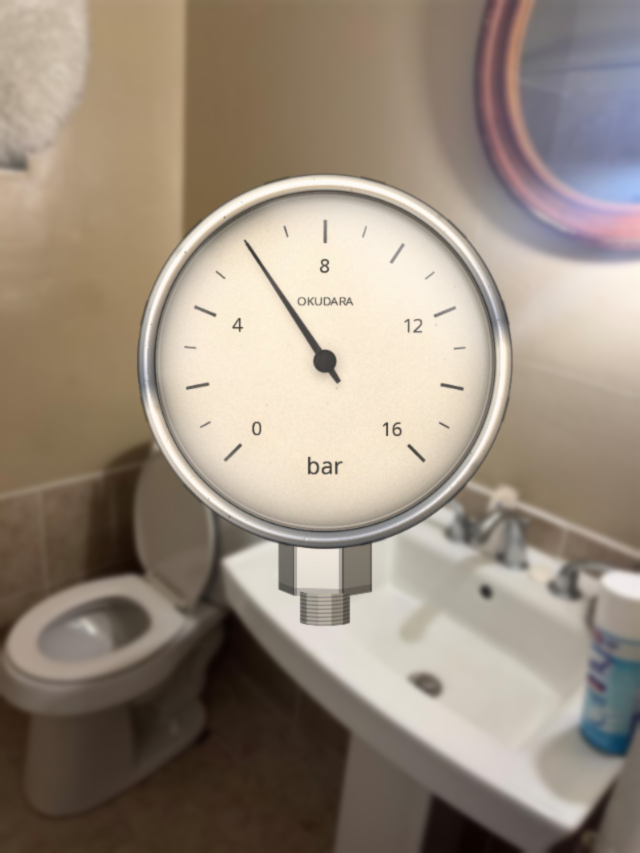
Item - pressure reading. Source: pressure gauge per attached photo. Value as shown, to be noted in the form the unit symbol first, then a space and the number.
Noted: bar 6
